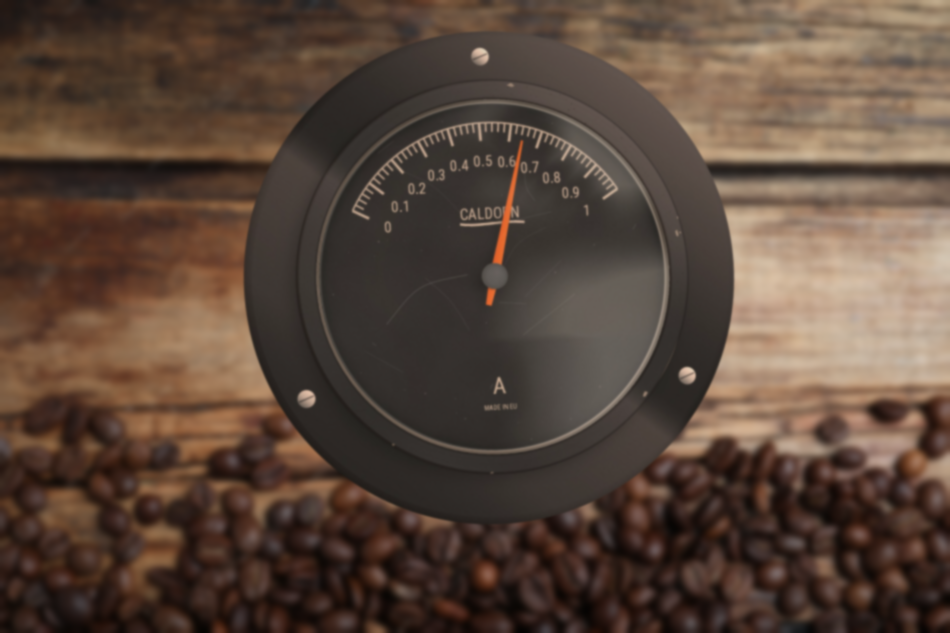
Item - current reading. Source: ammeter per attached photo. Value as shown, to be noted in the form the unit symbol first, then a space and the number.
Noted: A 0.64
